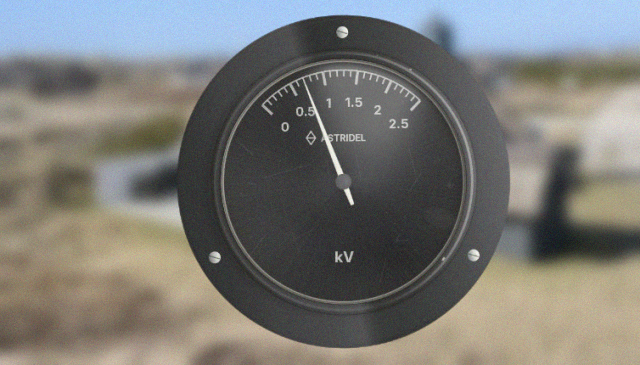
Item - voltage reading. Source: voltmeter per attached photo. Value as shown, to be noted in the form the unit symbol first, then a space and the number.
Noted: kV 0.7
